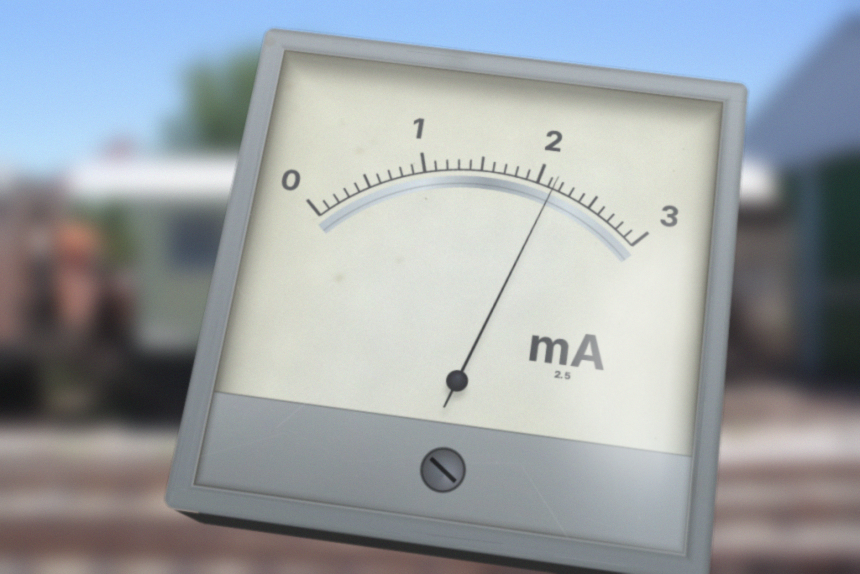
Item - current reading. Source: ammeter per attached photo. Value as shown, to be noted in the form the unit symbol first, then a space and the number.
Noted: mA 2.15
